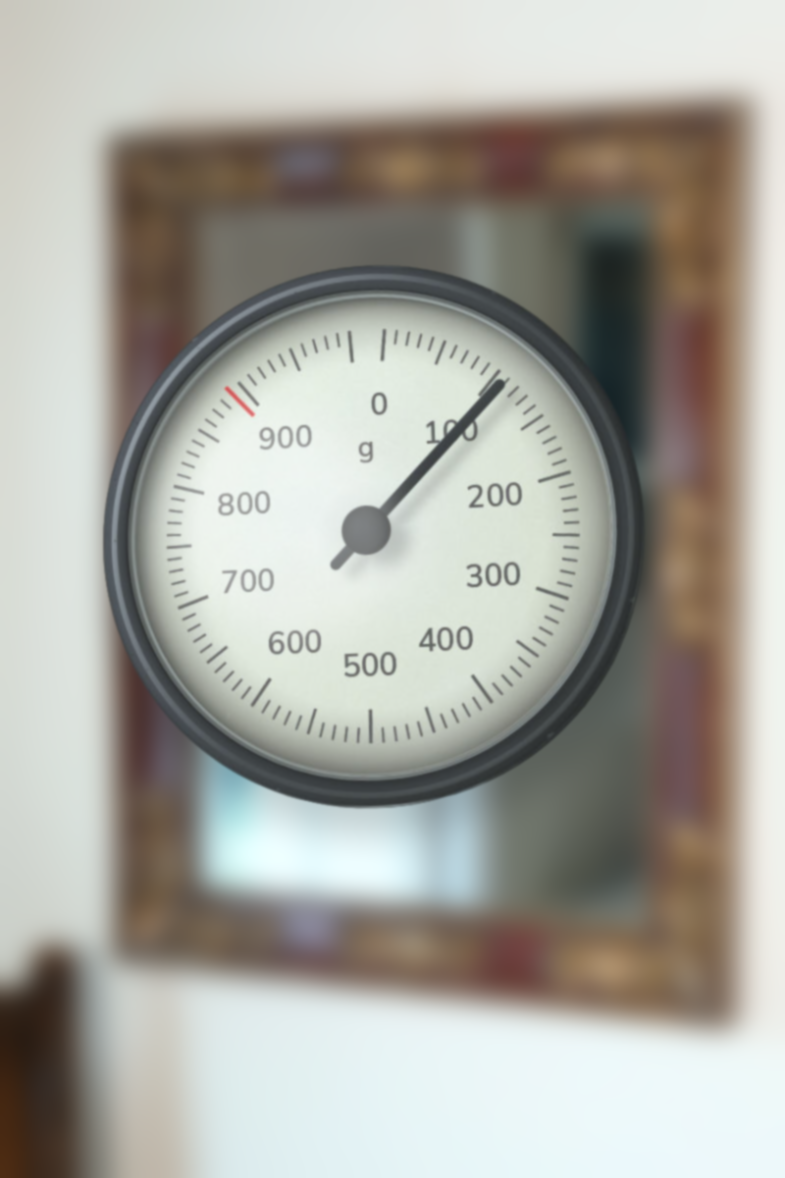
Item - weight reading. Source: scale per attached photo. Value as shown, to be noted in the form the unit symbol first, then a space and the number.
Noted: g 110
